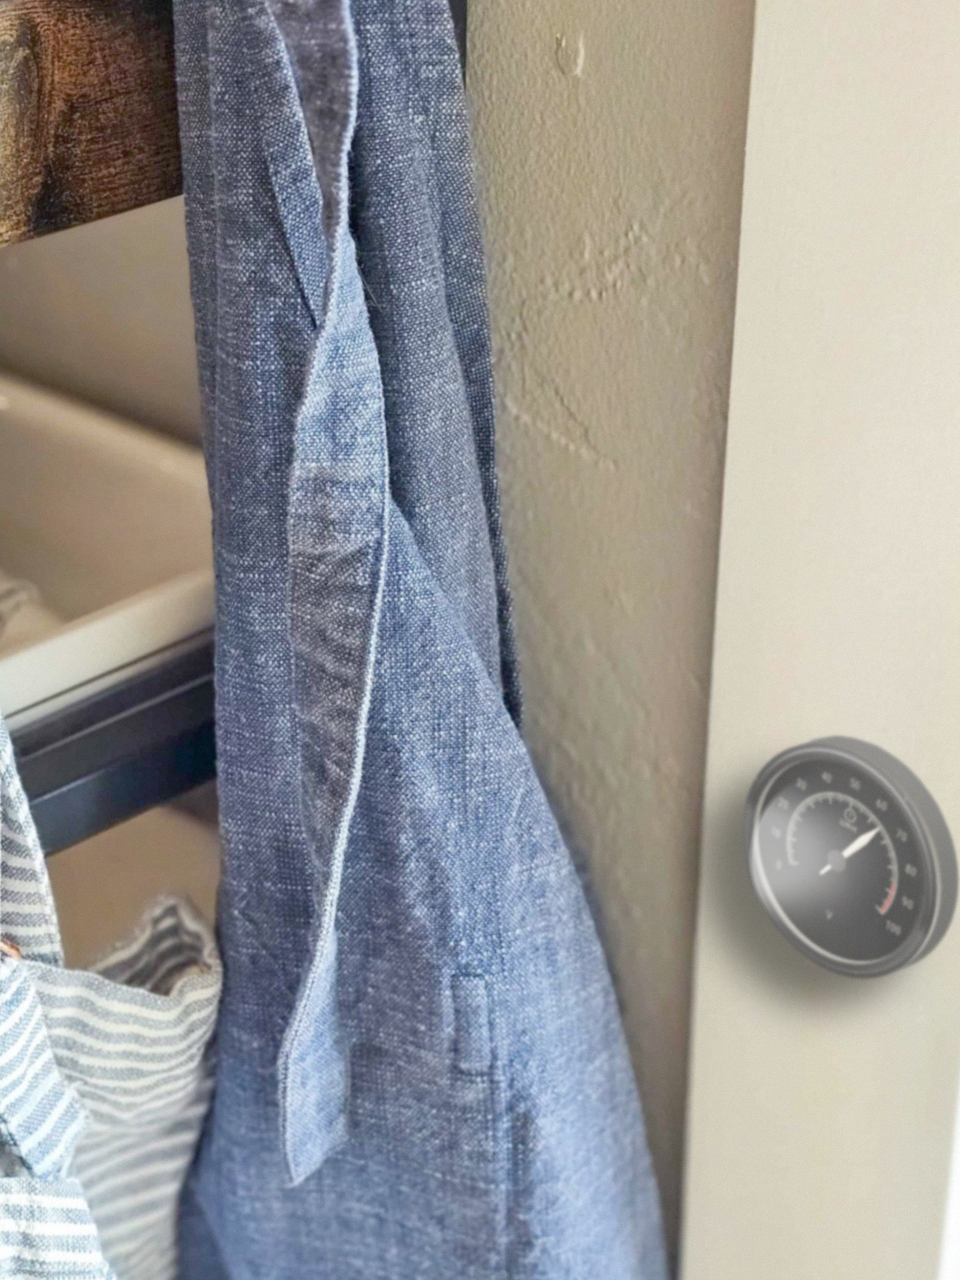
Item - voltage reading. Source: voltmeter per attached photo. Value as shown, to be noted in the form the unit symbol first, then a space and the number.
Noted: V 65
